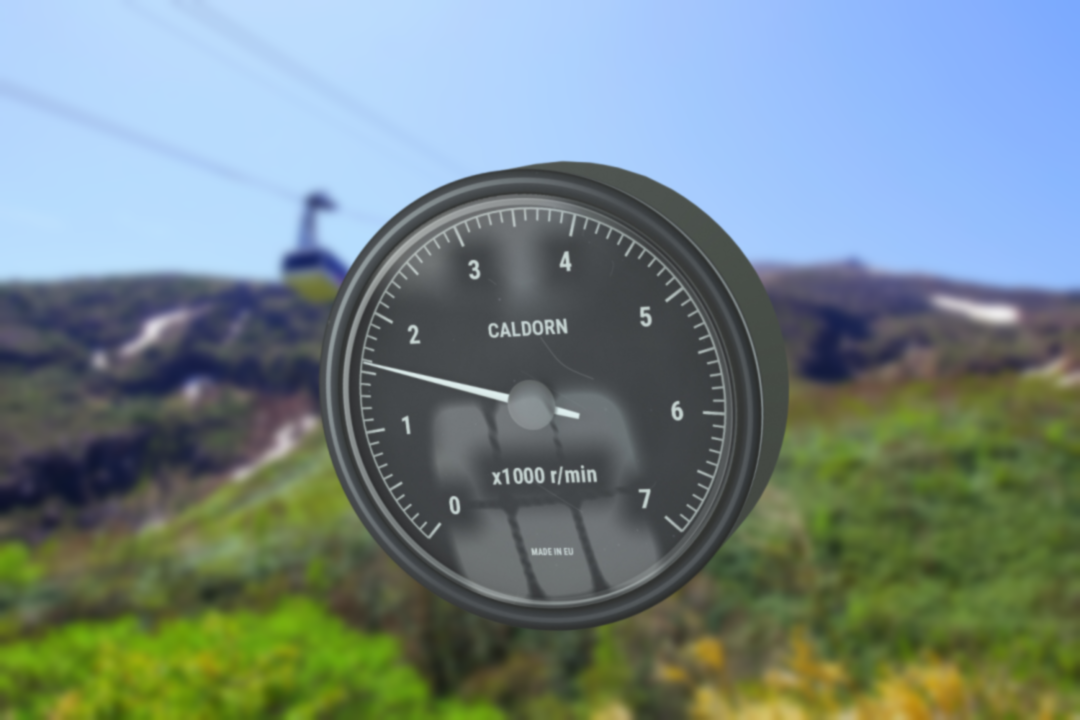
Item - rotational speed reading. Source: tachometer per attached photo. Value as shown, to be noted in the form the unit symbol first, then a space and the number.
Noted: rpm 1600
